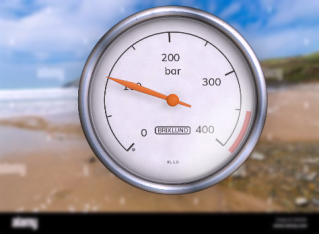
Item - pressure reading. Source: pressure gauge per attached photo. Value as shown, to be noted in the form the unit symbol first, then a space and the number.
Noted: bar 100
